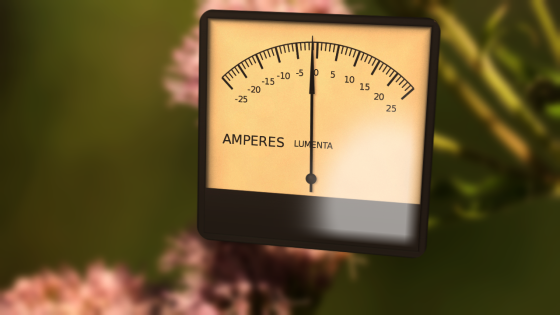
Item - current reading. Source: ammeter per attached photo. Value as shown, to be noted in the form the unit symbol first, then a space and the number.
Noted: A -1
